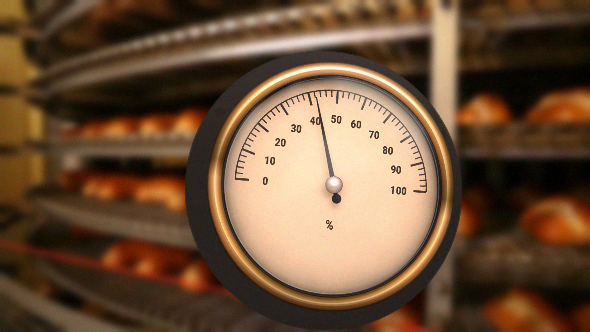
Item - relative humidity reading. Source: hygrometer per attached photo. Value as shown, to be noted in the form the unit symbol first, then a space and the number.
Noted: % 42
